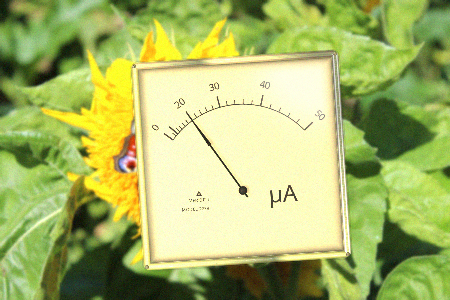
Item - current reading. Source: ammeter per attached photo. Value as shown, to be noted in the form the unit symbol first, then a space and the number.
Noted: µA 20
